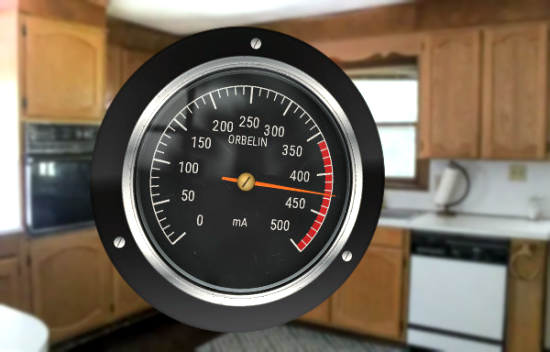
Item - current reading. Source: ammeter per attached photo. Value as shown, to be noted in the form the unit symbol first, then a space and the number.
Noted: mA 425
